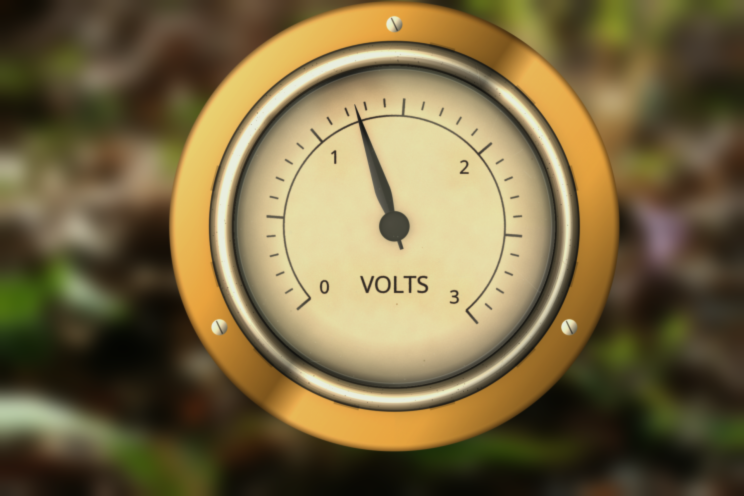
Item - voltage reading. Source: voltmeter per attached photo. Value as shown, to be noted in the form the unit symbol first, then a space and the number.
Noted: V 1.25
